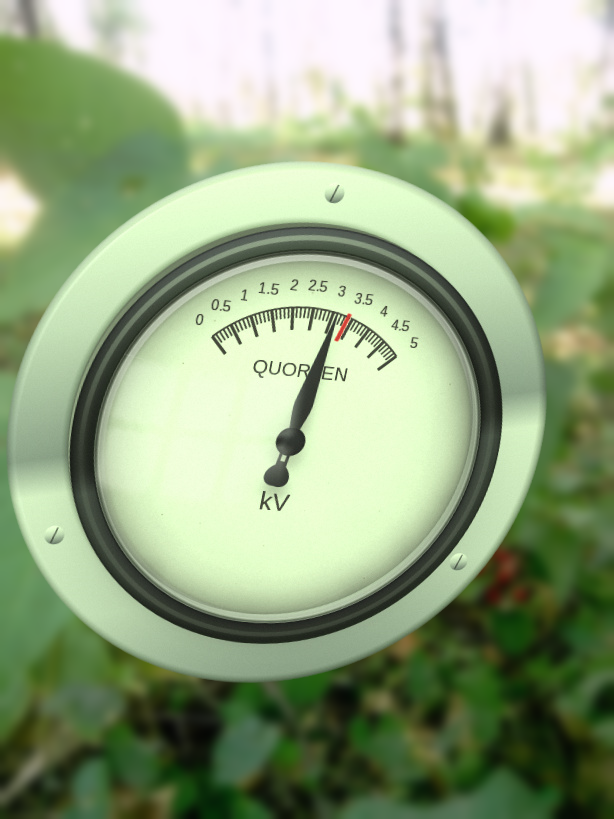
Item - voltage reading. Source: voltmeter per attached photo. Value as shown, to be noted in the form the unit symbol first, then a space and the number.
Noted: kV 3
